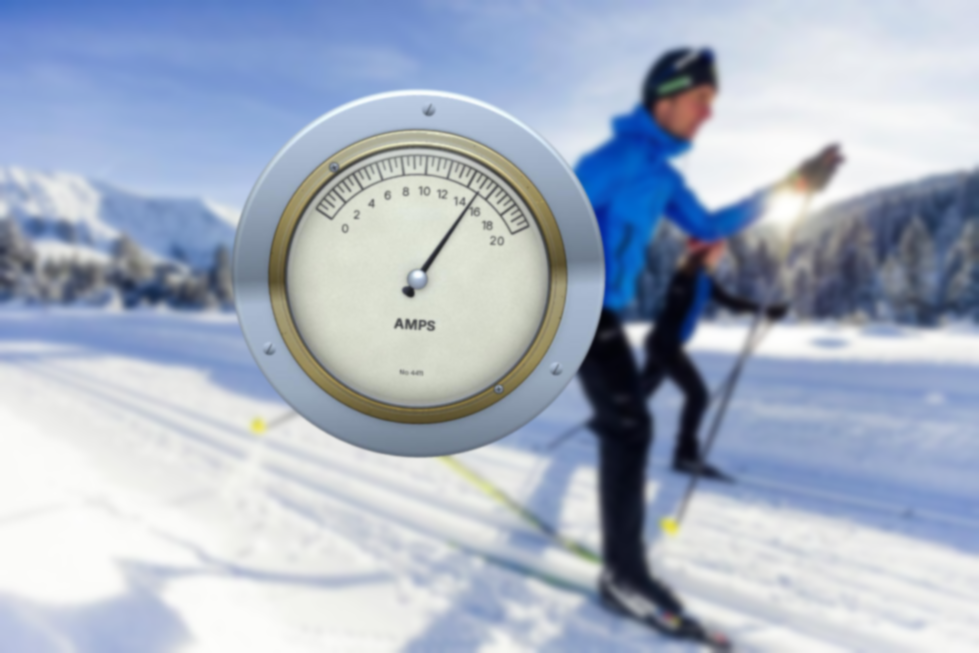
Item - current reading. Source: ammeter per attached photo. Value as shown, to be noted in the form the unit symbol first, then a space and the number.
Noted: A 15
